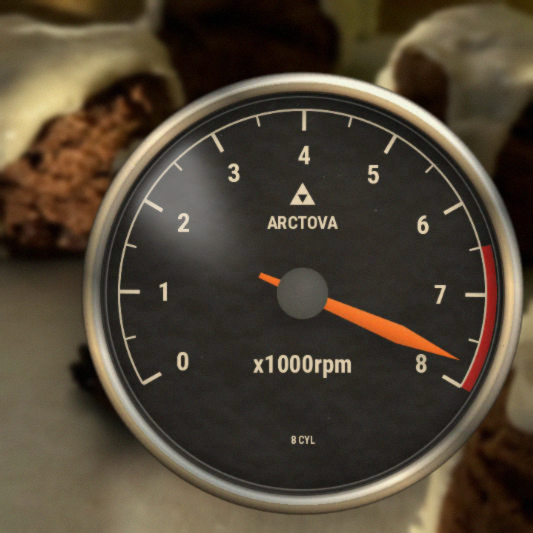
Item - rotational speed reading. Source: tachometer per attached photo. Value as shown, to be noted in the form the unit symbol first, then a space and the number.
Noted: rpm 7750
